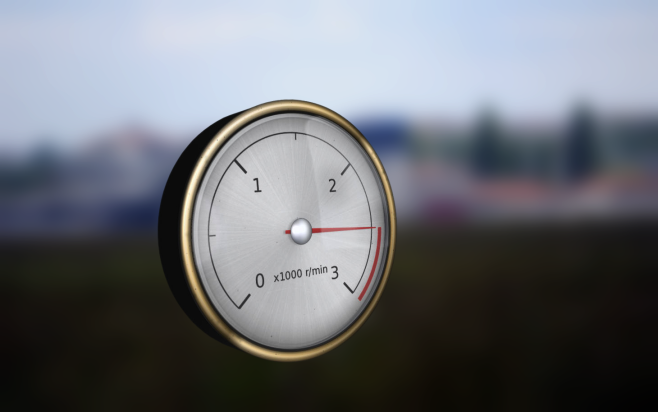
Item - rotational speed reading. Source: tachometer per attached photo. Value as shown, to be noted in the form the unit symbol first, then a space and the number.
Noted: rpm 2500
